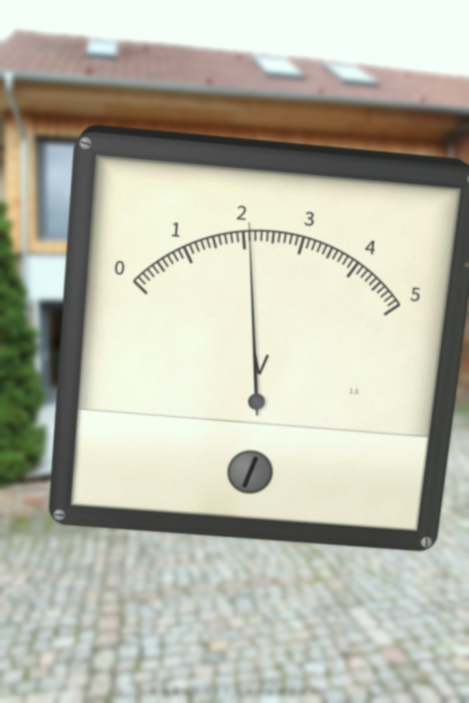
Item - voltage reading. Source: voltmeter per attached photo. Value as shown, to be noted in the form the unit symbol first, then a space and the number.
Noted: V 2.1
